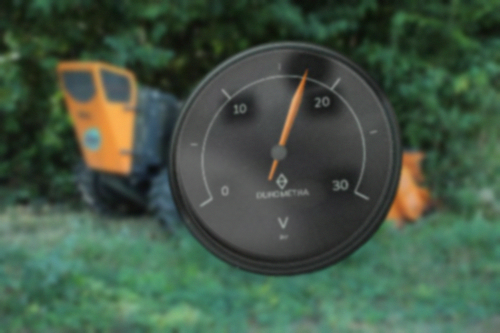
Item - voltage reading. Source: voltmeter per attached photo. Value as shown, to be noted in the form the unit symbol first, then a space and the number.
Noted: V 17.5
